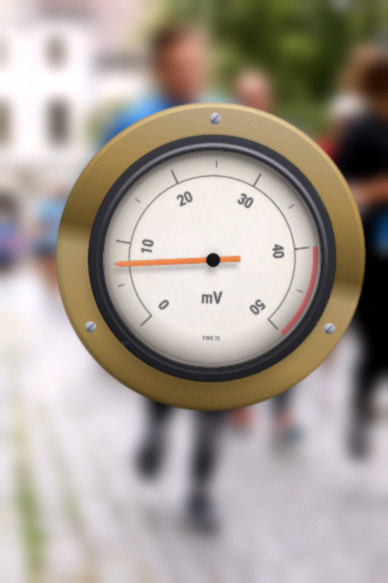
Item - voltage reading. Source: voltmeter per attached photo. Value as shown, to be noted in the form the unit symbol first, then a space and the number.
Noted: mV 7.5
